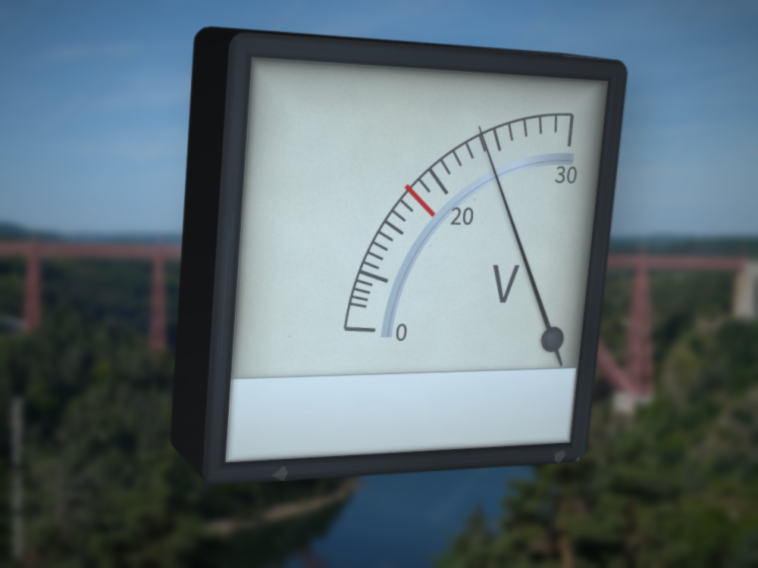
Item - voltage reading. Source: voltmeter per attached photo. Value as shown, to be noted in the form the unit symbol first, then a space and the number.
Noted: V 24
